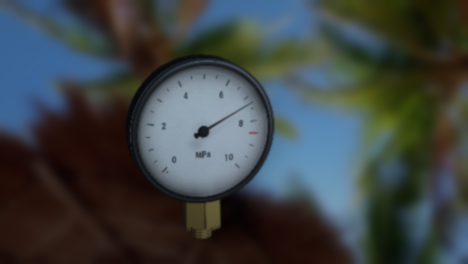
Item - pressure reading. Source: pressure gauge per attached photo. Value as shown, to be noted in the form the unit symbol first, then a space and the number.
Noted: MPa 7.25
